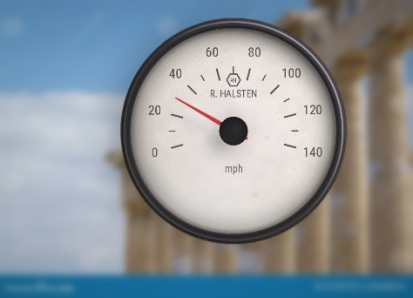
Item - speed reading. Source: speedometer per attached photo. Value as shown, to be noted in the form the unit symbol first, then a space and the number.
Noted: mph 30
